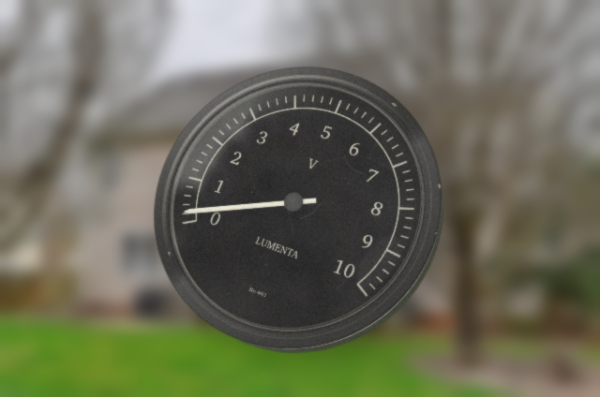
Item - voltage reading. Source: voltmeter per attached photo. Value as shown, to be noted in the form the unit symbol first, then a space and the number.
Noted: V 0.2
